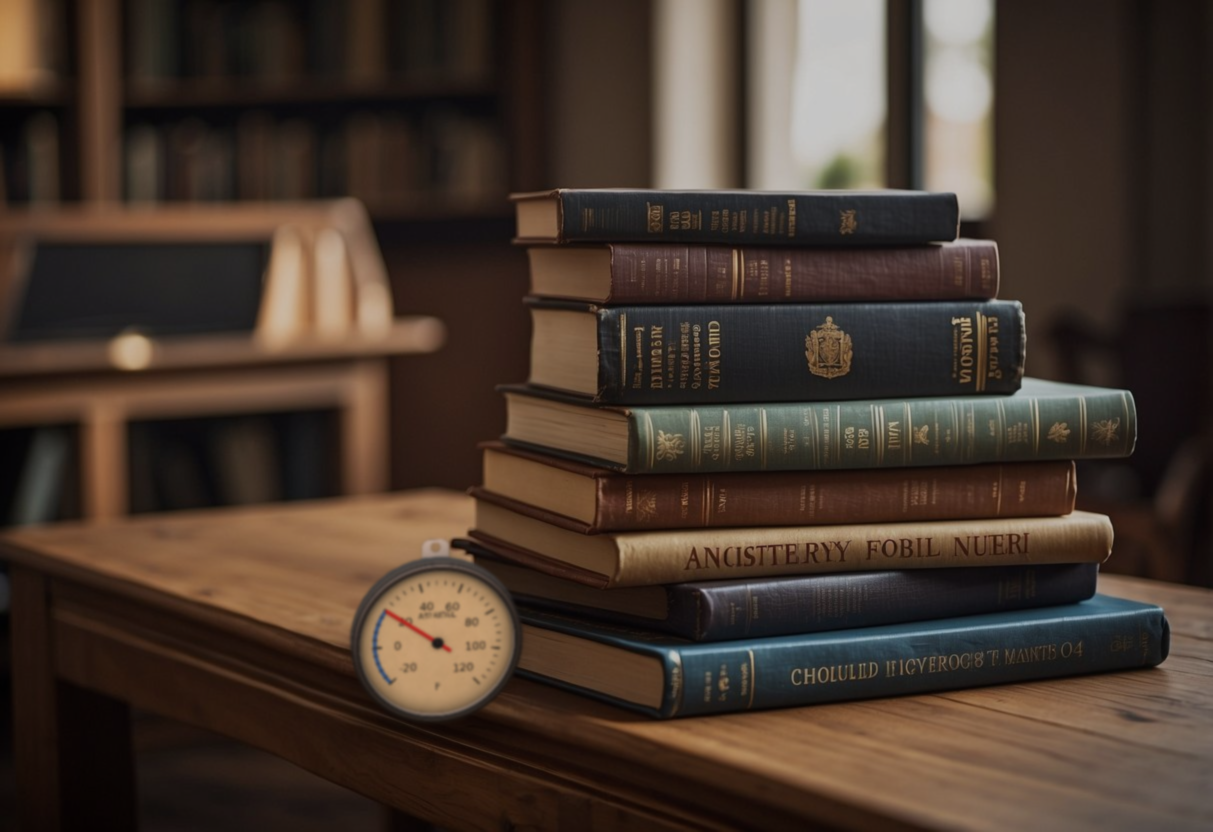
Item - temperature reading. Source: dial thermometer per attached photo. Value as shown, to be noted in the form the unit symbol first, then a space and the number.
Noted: °F 20
